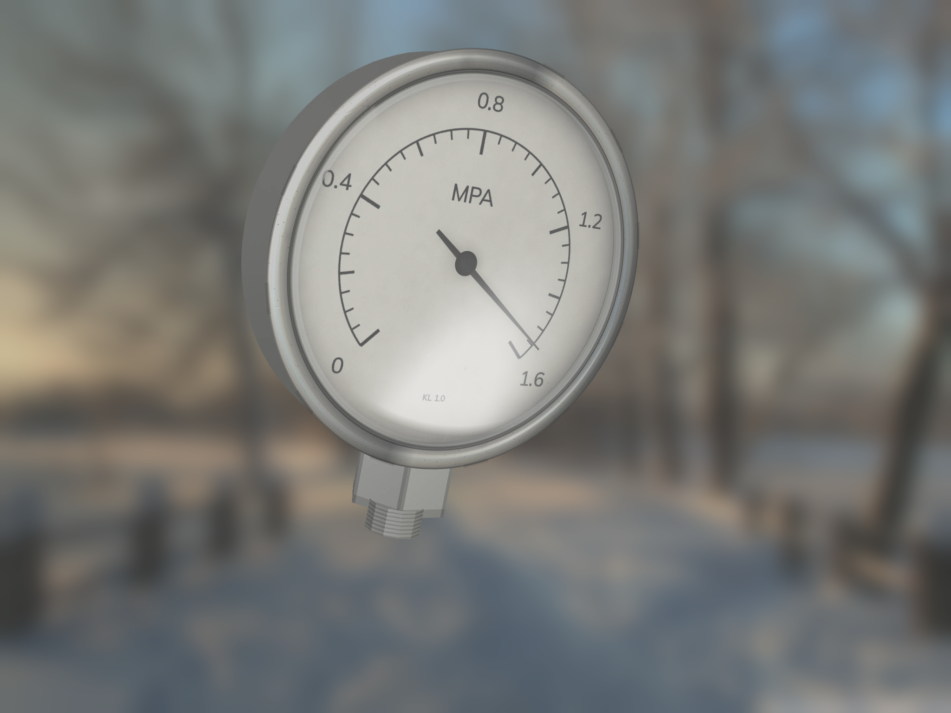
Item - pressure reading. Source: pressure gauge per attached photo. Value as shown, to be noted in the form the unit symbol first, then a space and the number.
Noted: MPa 1.55
